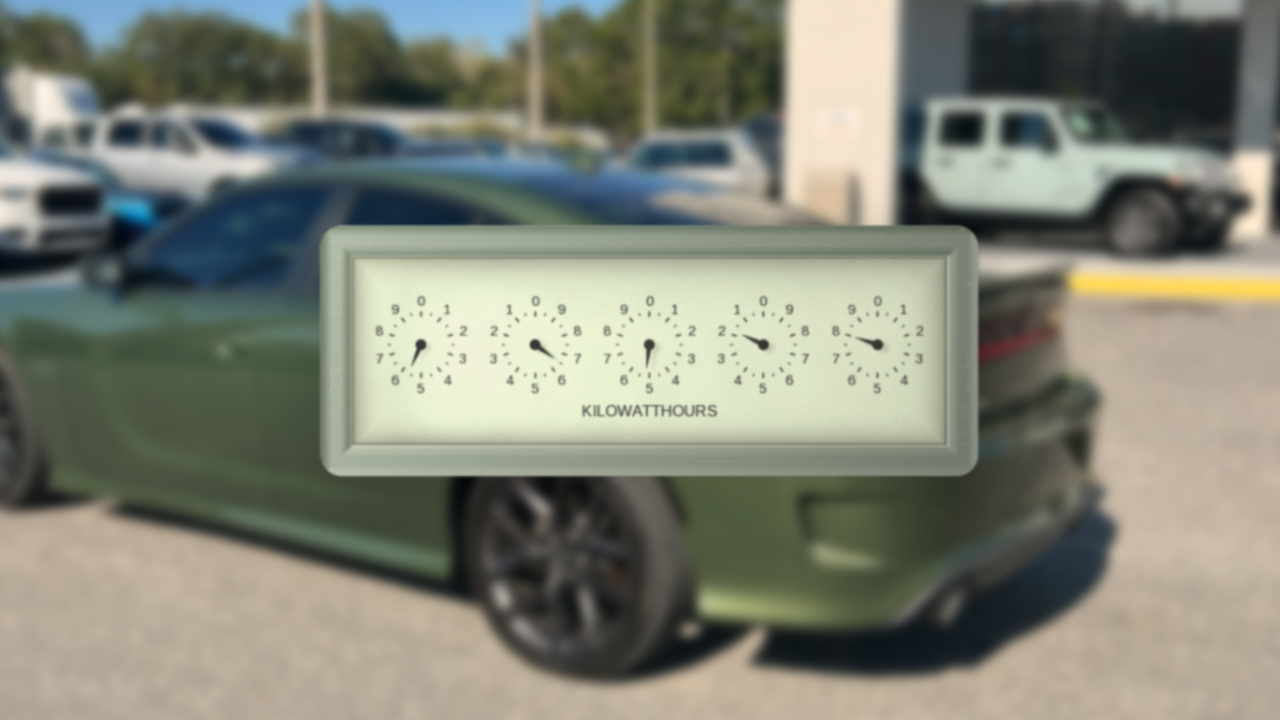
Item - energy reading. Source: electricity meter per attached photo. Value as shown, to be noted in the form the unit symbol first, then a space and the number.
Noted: kWh 56518
